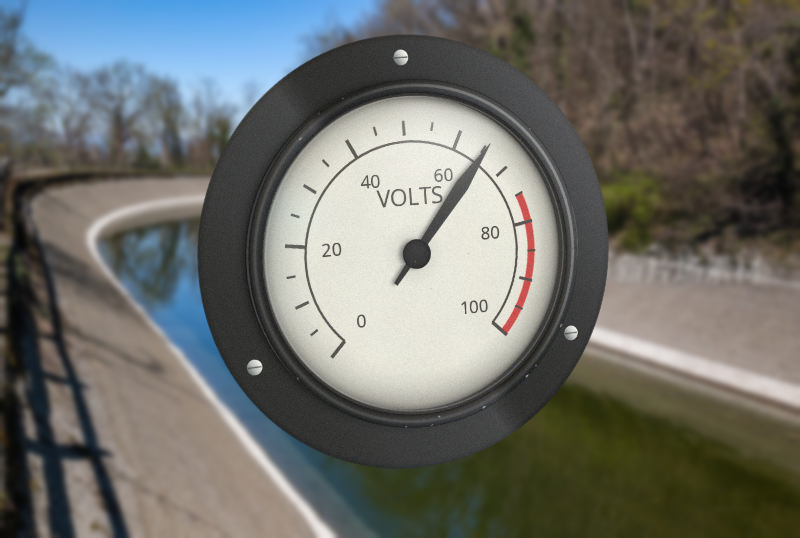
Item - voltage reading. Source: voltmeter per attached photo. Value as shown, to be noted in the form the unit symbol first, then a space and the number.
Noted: V 65
